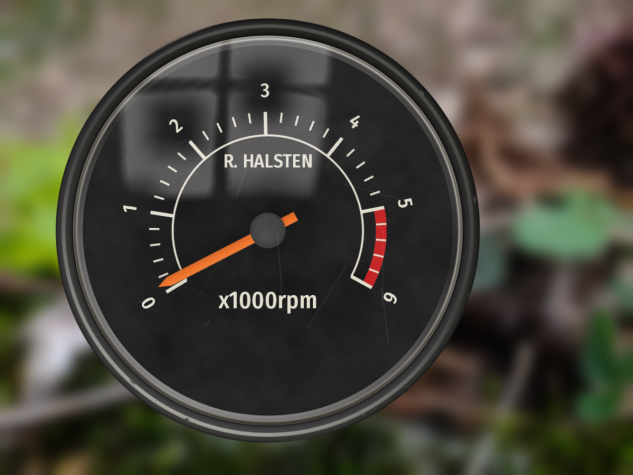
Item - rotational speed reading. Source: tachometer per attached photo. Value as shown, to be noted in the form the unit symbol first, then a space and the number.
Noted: rpm 100
